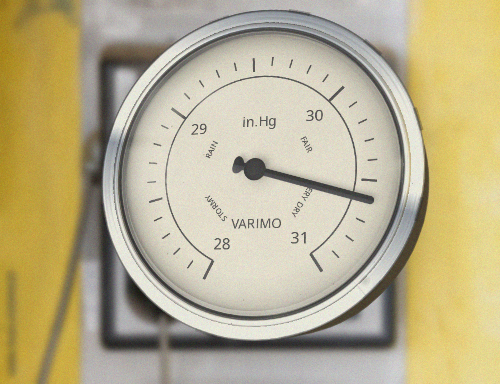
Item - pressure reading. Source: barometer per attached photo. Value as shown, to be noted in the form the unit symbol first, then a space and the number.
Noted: inHg 30.6
